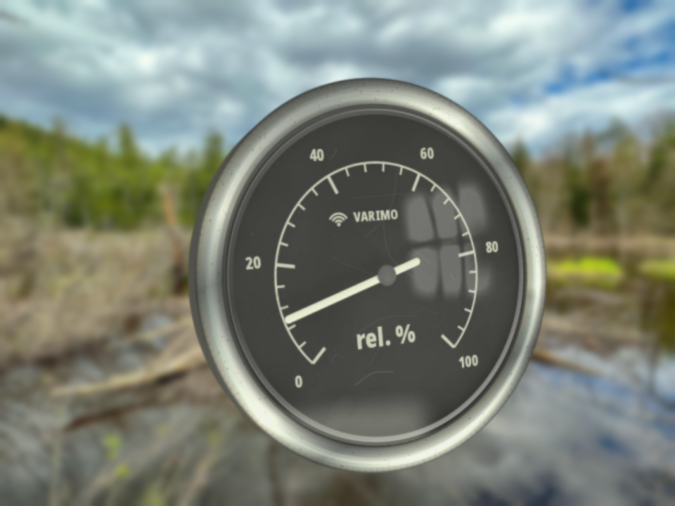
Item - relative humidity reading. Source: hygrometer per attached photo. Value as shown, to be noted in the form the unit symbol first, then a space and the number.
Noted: % 10
